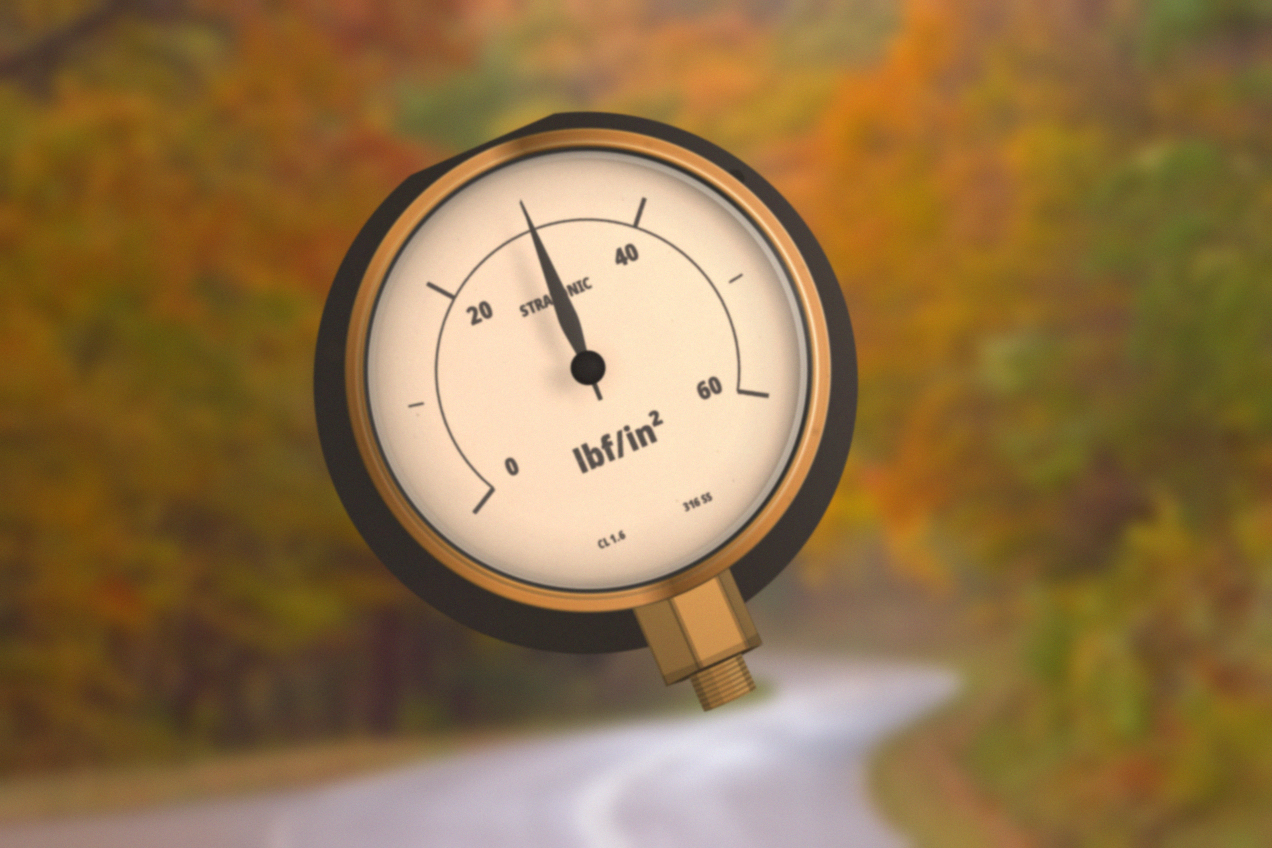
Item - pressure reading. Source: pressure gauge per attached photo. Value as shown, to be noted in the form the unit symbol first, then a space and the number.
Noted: psi 30
